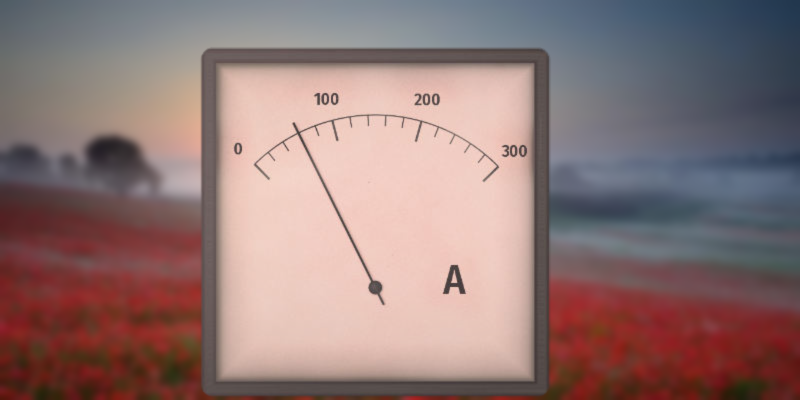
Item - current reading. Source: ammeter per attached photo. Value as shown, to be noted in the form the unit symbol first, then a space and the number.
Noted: A 60
